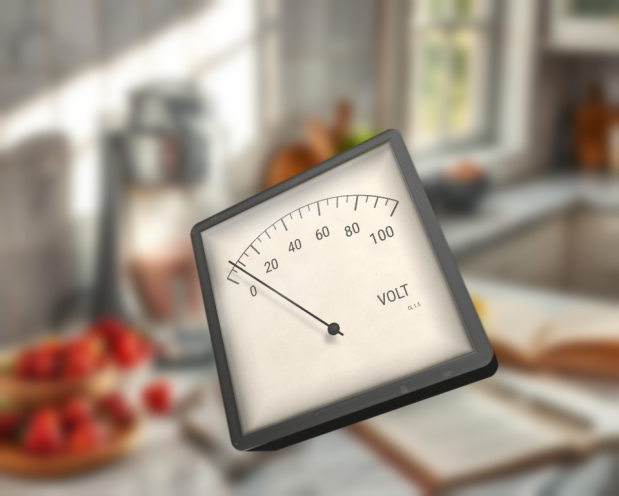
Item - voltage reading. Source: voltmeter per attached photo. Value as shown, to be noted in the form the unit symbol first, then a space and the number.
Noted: V 7.5
